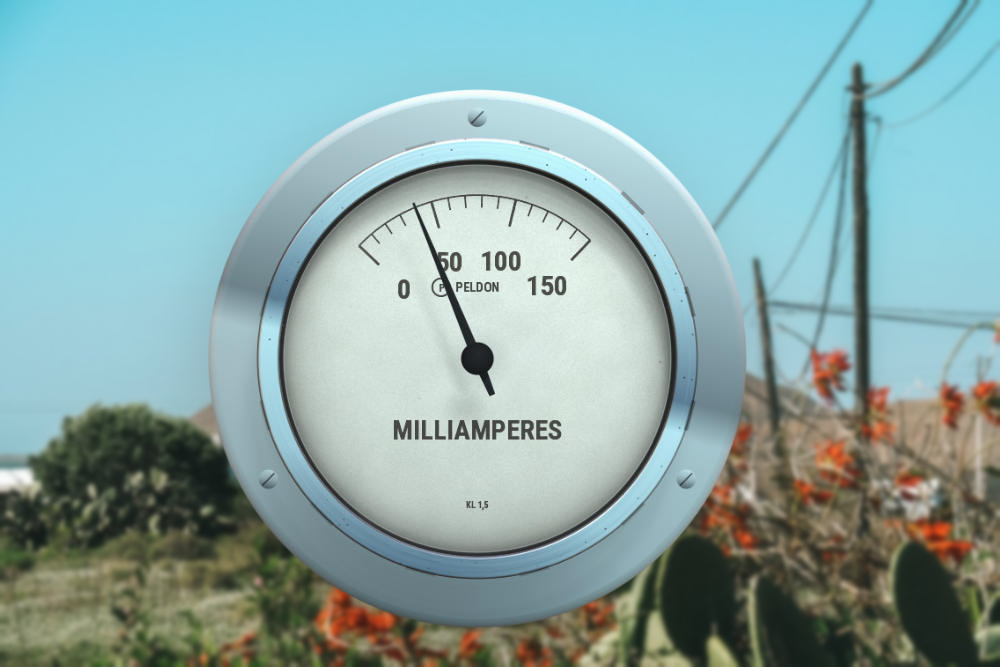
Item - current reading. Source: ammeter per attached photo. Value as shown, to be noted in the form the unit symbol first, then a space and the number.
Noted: mA 40
